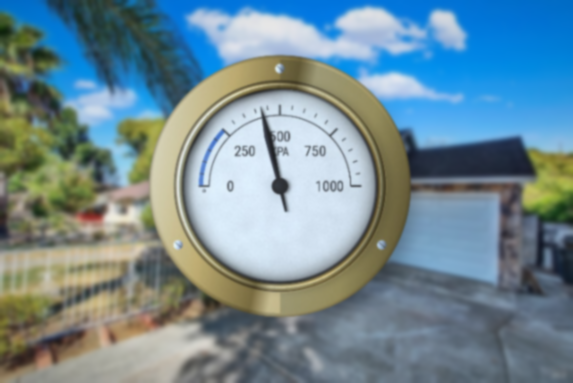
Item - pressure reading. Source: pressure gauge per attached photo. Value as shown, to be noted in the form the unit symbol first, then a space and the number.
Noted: kPa 425
